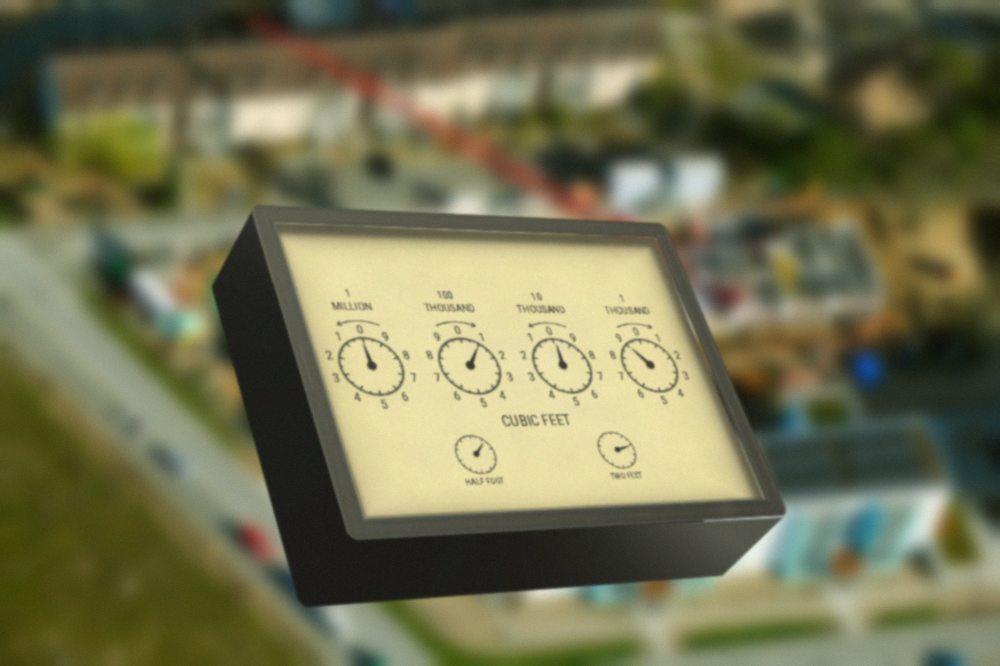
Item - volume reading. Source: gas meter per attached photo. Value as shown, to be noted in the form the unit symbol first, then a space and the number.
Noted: ft³ 9900
